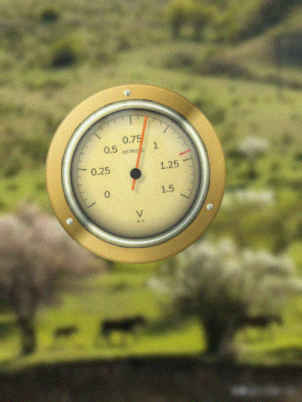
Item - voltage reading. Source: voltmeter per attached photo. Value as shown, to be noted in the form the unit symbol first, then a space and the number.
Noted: V 0.85
